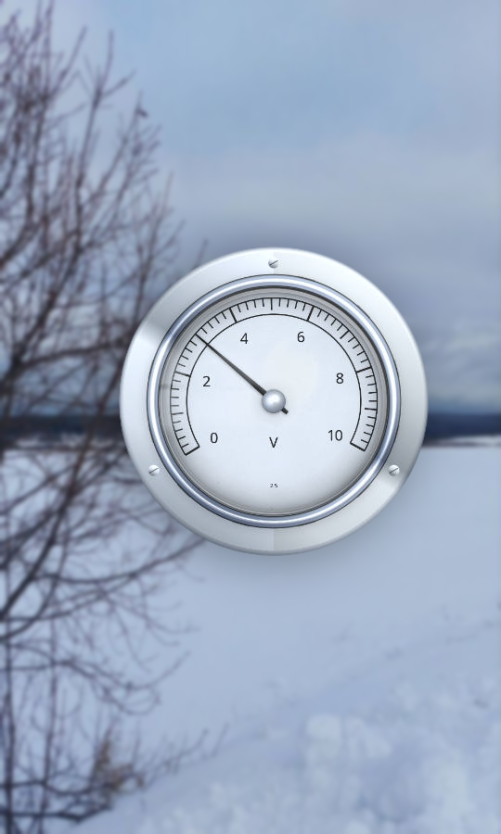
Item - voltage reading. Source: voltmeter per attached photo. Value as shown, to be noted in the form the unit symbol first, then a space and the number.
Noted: V 3
